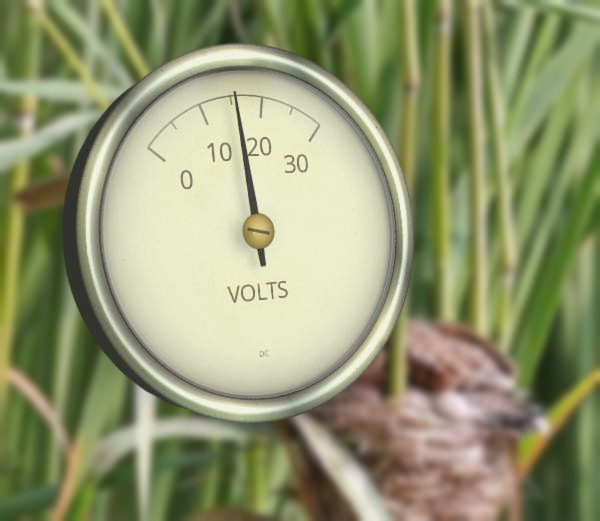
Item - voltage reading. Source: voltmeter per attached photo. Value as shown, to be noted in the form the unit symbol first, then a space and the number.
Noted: V 15
